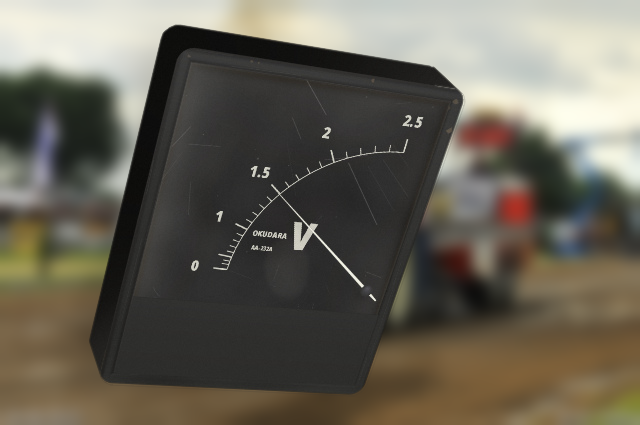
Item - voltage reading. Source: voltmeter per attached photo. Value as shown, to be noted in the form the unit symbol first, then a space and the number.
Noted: V 1.5
